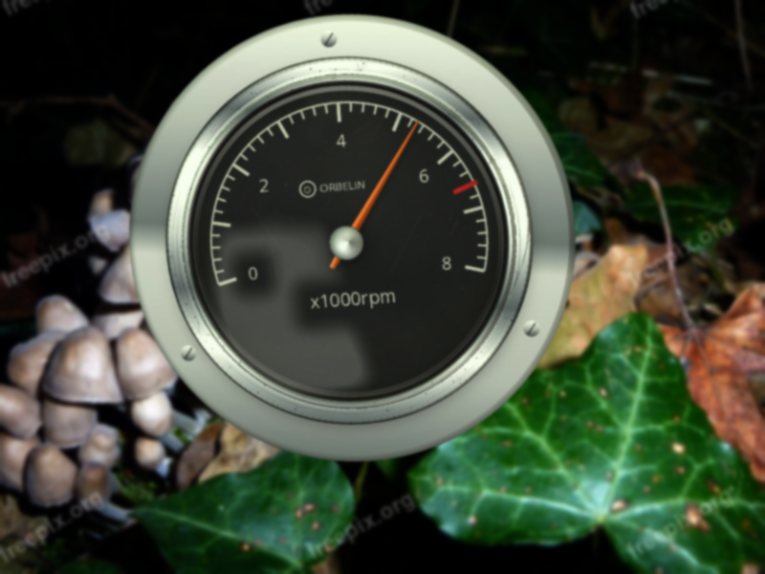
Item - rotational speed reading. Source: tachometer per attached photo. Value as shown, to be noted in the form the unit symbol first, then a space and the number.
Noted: rpm 5300
